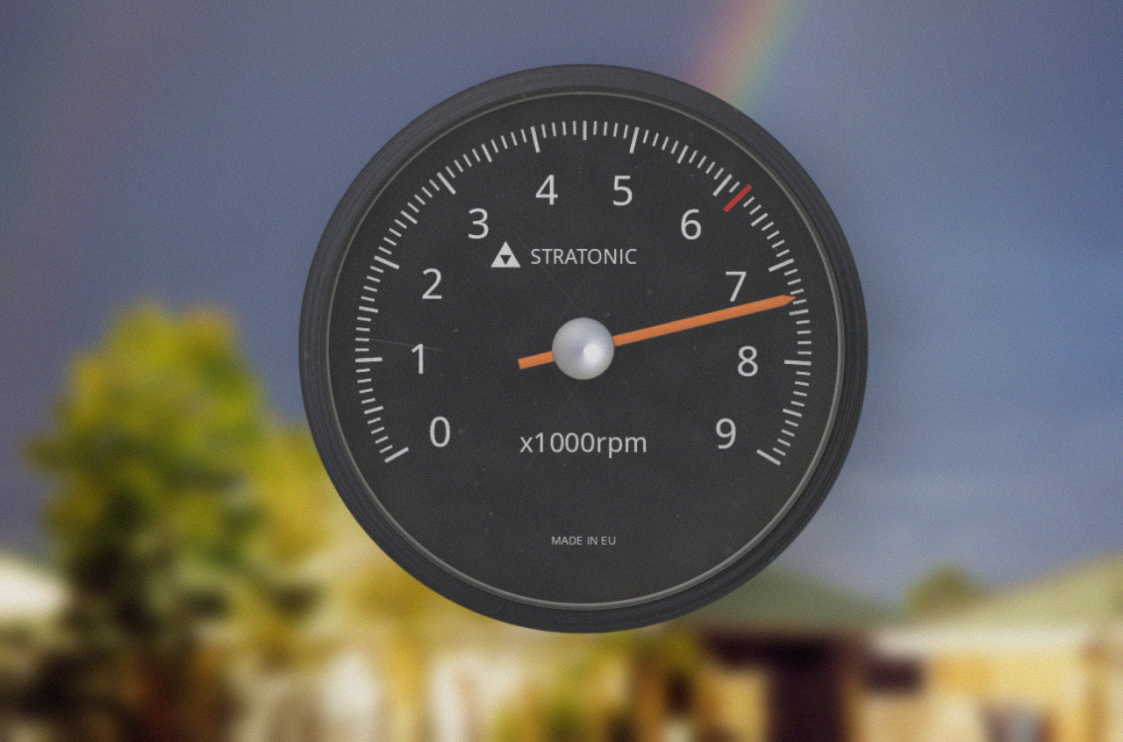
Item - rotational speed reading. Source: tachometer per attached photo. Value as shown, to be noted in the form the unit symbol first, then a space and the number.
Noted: rpm 7350
